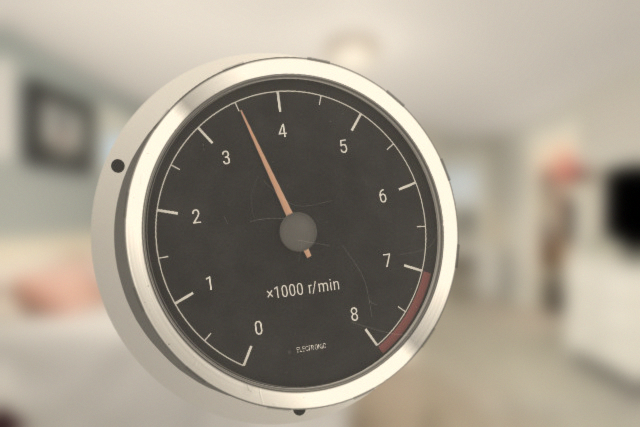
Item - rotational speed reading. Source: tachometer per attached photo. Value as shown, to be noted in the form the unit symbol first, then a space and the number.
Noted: rpm 3500
